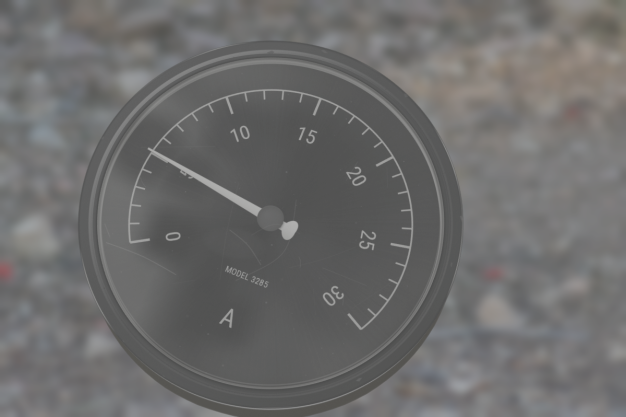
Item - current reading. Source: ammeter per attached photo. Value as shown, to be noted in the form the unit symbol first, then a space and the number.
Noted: A 5
